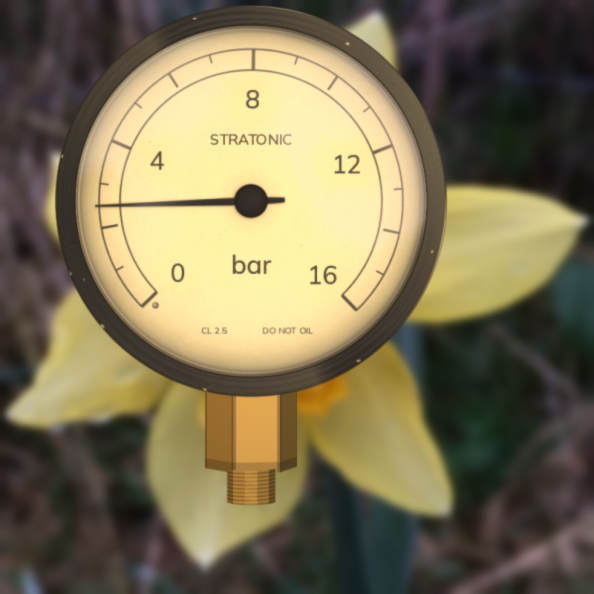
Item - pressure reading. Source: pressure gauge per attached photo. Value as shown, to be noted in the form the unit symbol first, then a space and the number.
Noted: bar 2.5
